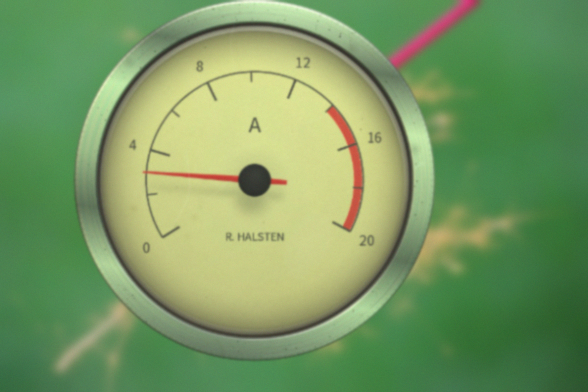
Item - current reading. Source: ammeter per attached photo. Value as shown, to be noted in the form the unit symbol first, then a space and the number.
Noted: A 3
